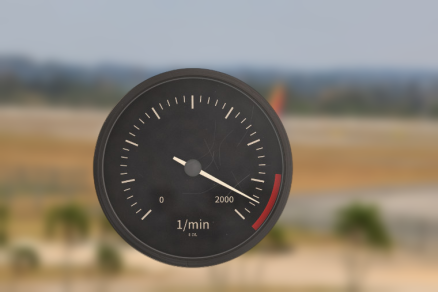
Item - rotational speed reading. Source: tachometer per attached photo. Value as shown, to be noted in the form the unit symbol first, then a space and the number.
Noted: rpm 1875
